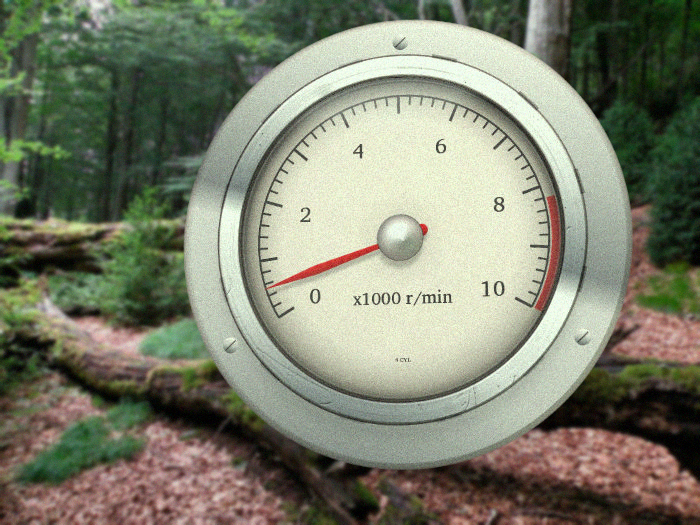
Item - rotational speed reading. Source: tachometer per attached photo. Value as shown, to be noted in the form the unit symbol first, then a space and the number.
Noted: rpm 500
